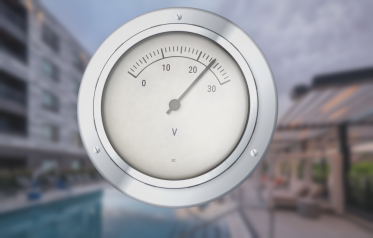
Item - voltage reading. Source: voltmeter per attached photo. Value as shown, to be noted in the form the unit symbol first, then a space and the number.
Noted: V 24
